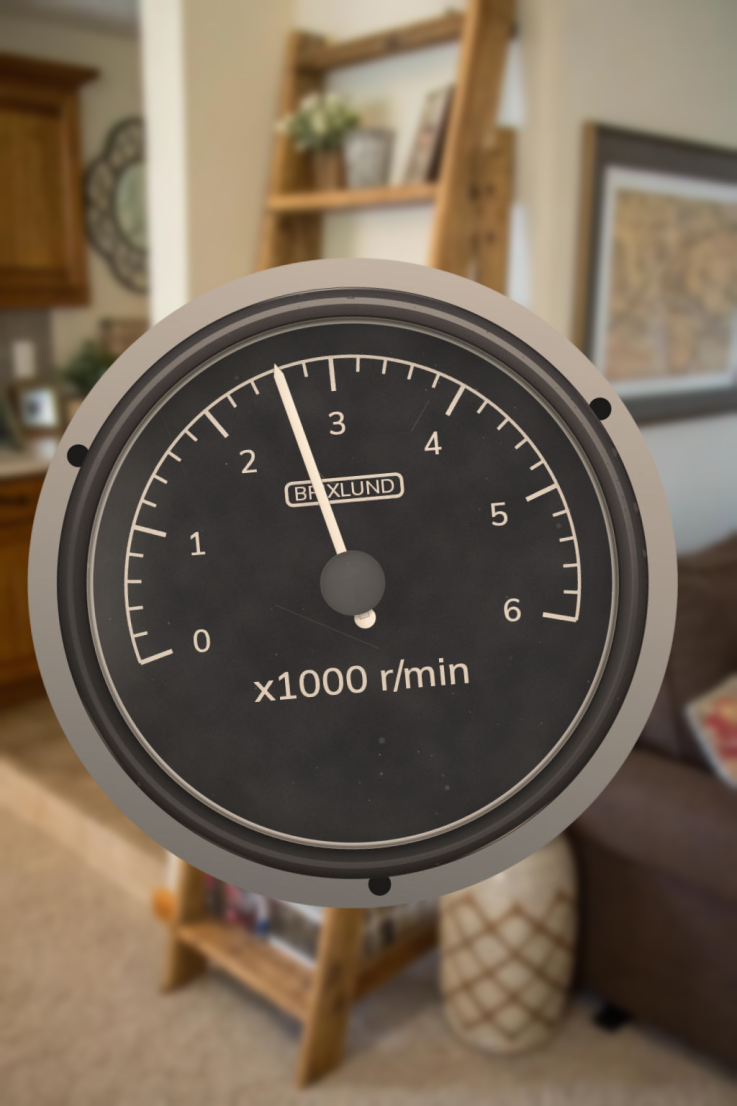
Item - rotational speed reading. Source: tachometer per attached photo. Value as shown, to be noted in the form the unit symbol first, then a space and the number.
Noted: rpm 2600
